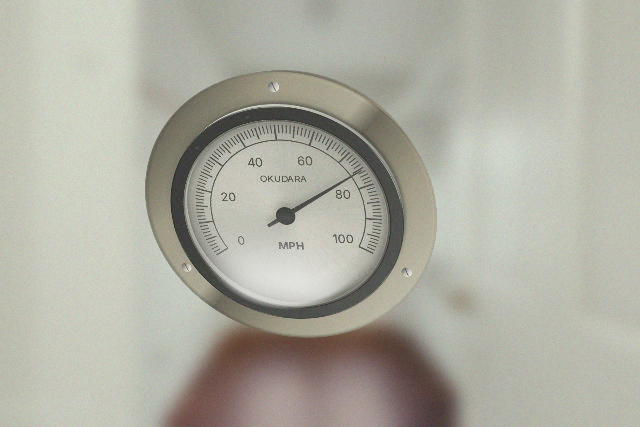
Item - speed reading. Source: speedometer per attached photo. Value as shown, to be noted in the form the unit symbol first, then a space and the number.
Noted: mph 75
